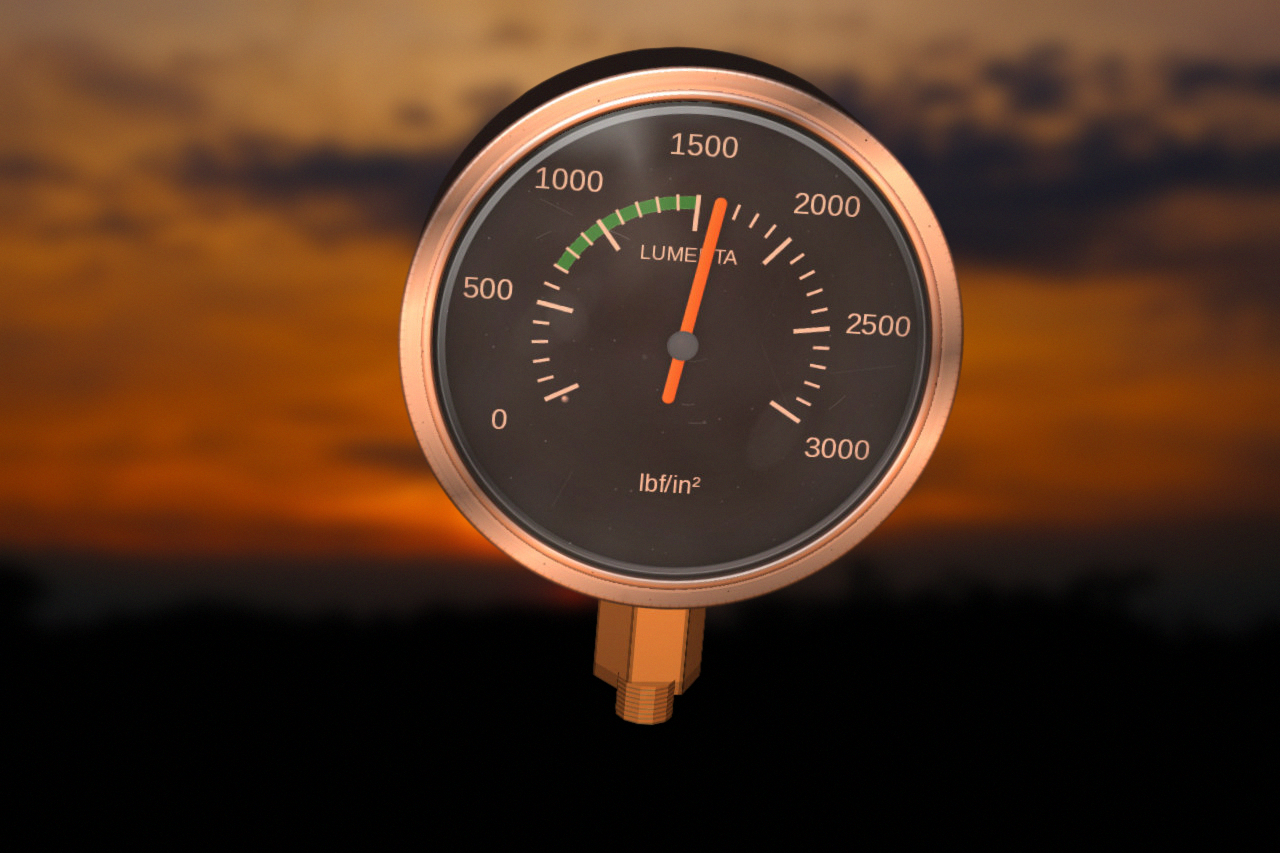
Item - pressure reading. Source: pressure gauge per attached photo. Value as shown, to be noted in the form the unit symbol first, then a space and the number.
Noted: psi 1600
